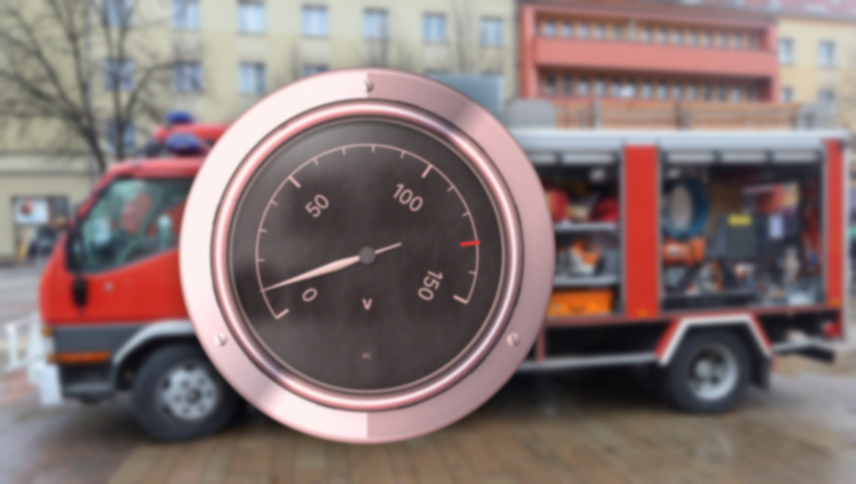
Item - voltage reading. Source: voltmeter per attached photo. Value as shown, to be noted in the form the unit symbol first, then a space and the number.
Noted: V 10
